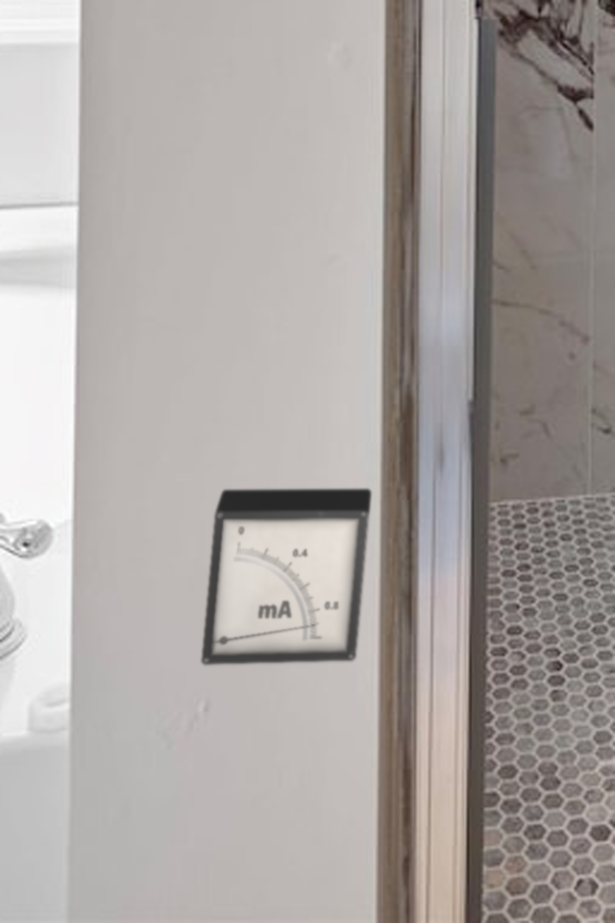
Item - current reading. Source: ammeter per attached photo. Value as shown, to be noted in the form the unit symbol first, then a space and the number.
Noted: mA 0.9
